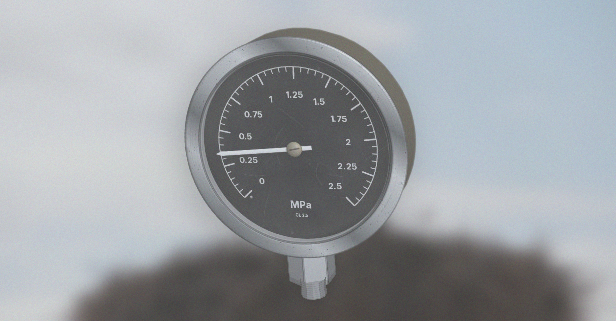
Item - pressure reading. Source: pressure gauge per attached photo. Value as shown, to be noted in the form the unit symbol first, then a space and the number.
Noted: MPa 0.35
